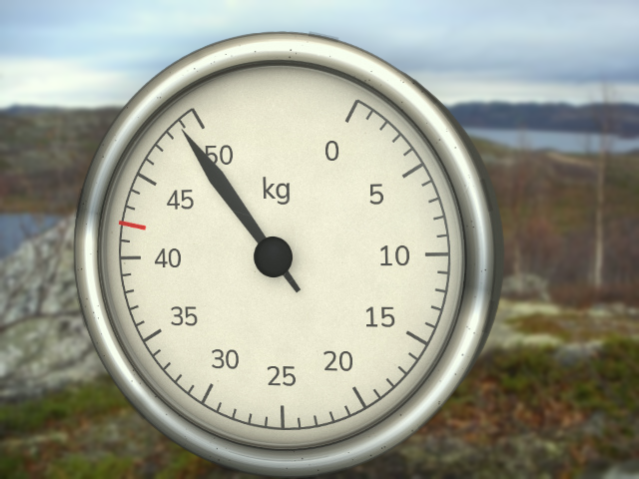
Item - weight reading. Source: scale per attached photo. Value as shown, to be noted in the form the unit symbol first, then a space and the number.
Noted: kg 49
